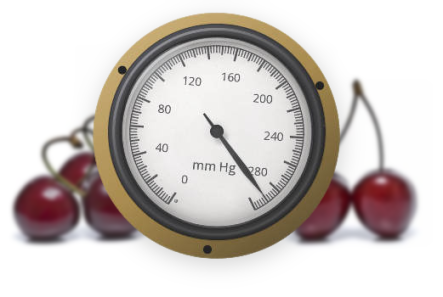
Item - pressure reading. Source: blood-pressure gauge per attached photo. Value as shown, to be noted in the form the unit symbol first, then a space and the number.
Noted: mmHg 290
